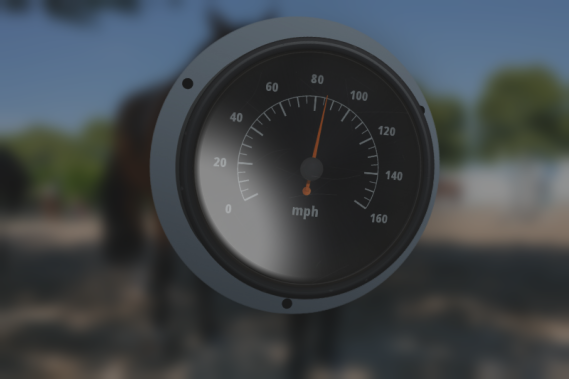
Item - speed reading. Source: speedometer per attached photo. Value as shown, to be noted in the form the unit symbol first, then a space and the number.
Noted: mph 85
